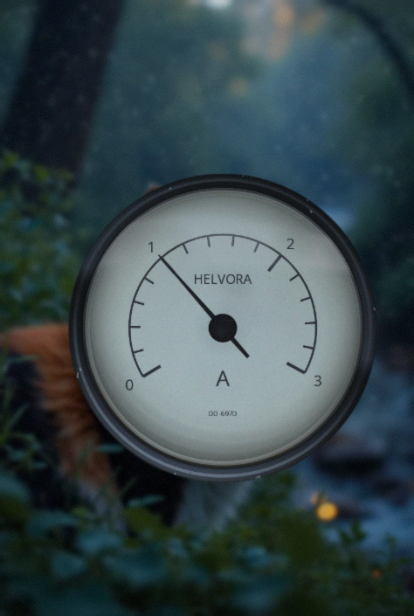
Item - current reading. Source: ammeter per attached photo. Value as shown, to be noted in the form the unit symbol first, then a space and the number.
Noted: A 1
